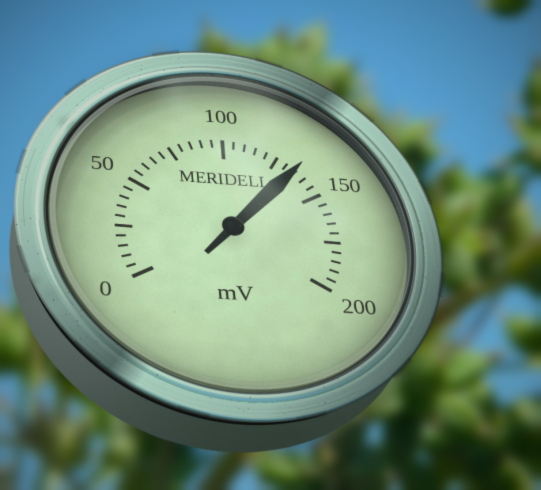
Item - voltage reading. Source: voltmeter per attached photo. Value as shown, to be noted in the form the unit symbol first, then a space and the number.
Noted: mV 135
